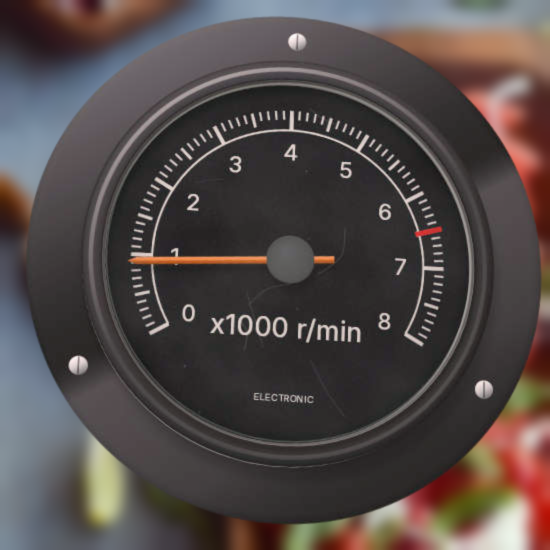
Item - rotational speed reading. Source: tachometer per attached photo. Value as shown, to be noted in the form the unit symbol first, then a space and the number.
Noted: rpm 900
